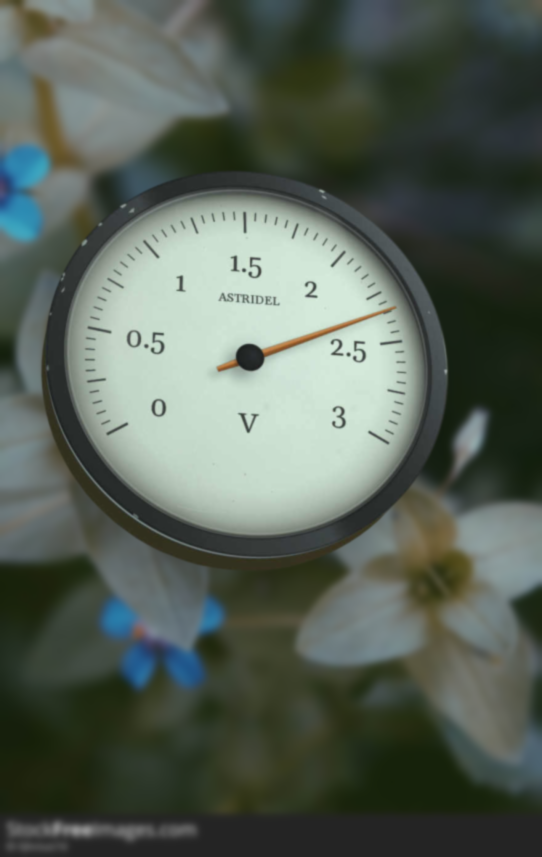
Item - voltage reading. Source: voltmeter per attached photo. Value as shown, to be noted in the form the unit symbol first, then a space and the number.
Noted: V 2.35
